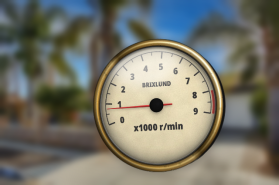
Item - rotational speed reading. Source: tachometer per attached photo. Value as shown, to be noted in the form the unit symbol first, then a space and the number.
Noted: rpm 750
